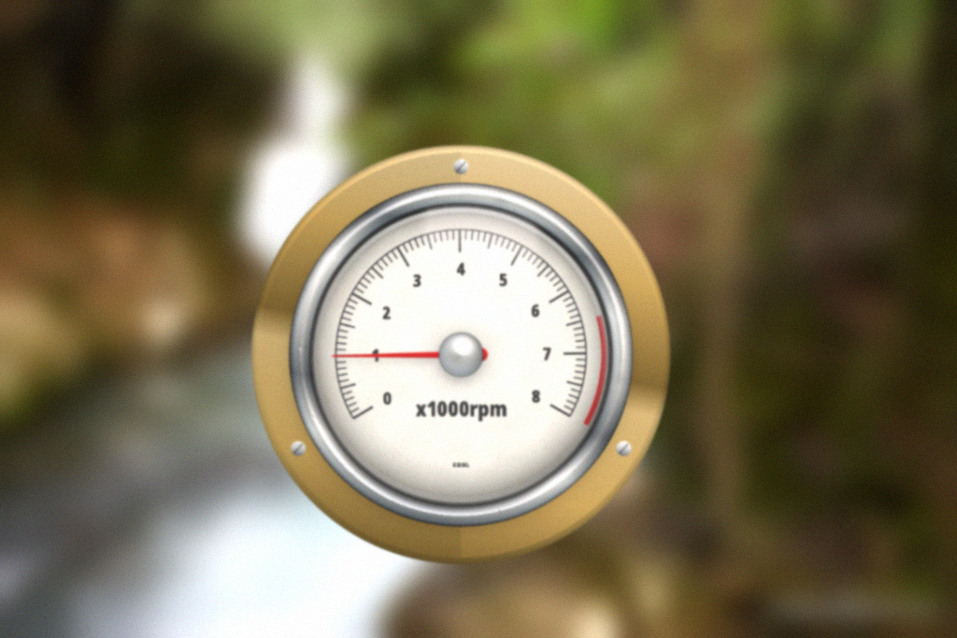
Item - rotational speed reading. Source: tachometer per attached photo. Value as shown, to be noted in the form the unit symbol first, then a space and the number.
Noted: rpm 1000
